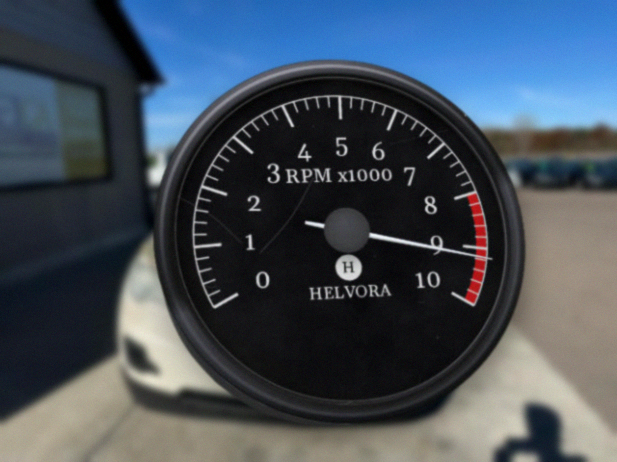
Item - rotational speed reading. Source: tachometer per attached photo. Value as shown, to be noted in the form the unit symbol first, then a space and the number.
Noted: rpm 9200
